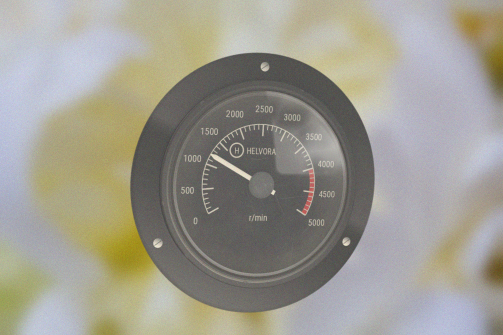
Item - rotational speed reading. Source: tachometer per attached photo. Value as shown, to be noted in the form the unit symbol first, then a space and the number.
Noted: rpm 1200
